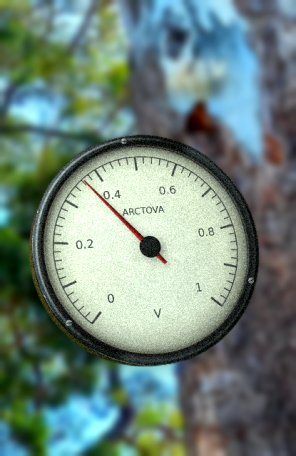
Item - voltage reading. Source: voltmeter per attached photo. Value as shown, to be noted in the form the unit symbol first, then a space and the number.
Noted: V 0.36
